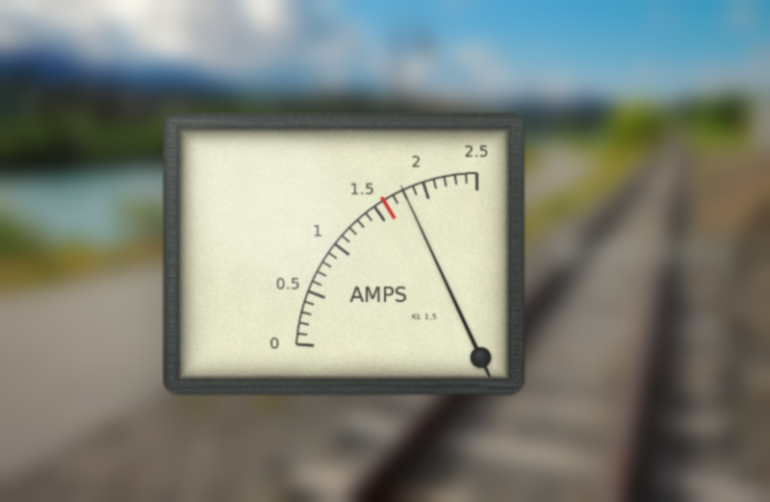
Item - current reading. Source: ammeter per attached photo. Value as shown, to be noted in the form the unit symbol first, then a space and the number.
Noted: A 1.8
